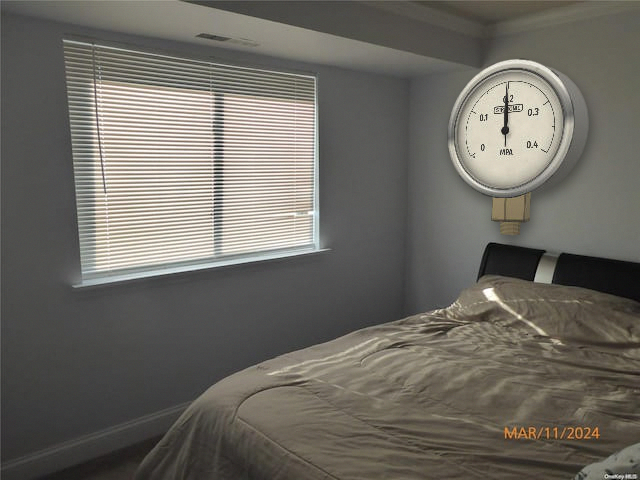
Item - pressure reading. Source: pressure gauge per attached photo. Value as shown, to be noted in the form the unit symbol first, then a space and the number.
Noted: MPa 0.2
